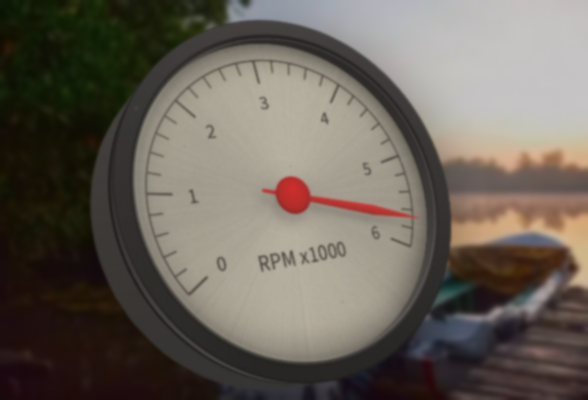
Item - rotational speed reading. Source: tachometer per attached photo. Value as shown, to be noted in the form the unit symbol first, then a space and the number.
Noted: rpm 5700
